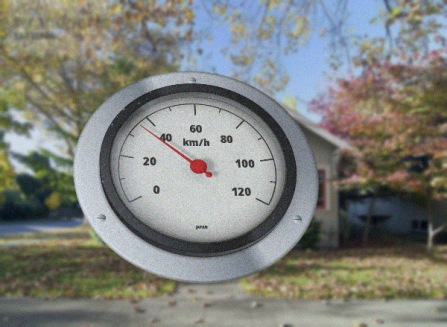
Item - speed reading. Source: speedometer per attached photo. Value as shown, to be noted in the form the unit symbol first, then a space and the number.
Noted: km/h 35
